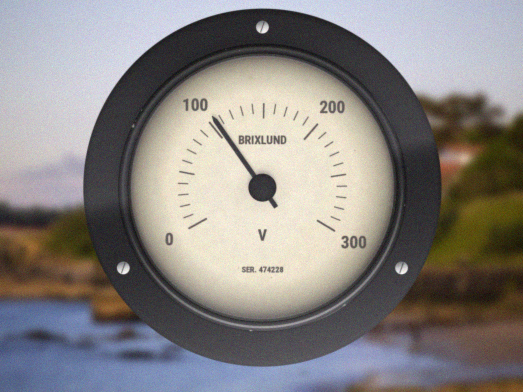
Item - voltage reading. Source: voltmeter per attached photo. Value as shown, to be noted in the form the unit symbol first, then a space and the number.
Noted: V 105
